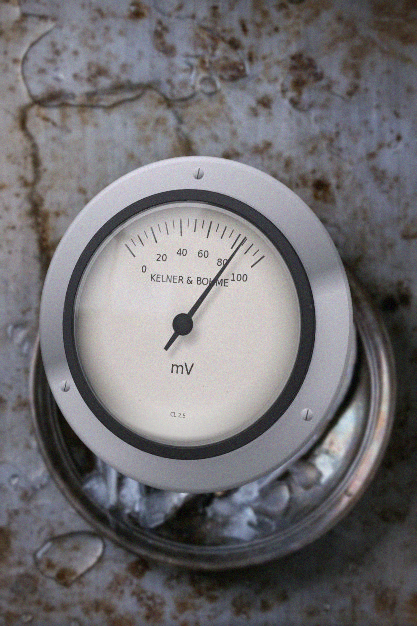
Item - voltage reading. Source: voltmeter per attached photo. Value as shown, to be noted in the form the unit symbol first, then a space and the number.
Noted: mV 85
